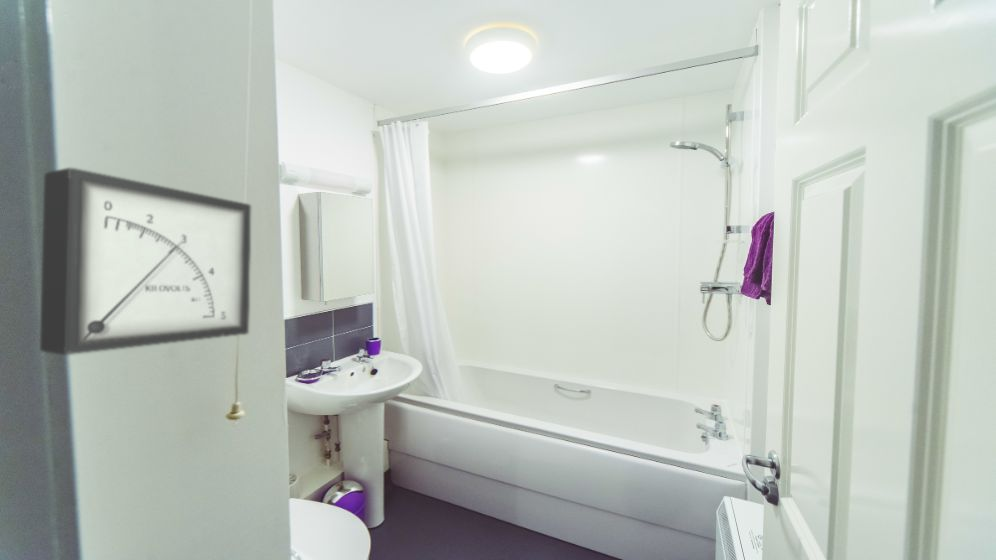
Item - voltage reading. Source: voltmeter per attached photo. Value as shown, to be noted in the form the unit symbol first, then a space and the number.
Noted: kV 3
